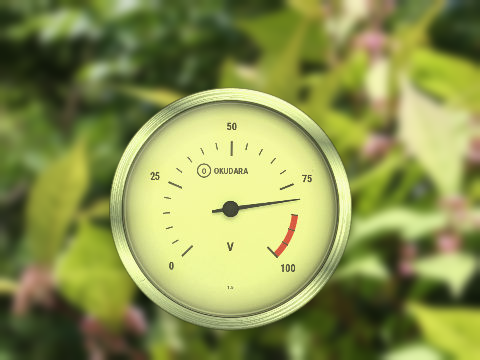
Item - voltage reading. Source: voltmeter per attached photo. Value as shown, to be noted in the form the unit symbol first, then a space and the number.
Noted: V 80
